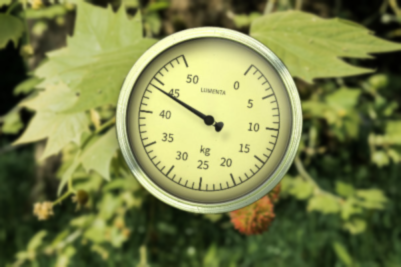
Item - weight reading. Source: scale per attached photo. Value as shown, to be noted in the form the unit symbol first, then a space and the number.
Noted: kg 44
